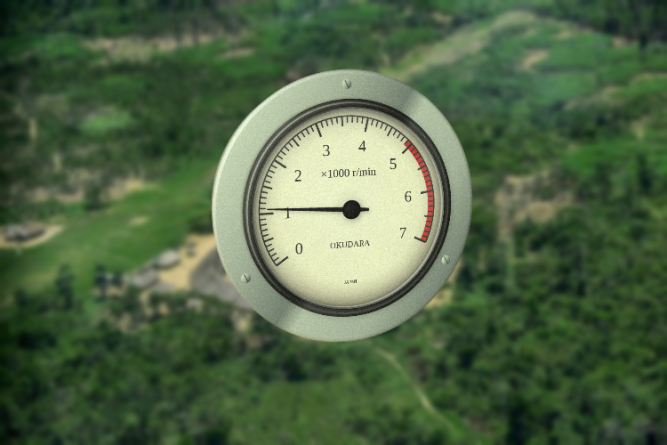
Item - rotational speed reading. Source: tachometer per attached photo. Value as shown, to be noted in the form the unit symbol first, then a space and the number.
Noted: rpm 1100
